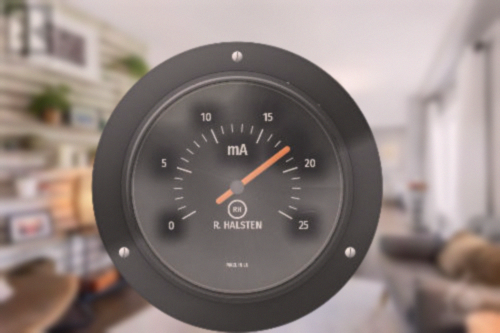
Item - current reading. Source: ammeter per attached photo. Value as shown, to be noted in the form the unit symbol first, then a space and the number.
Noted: mA 18
